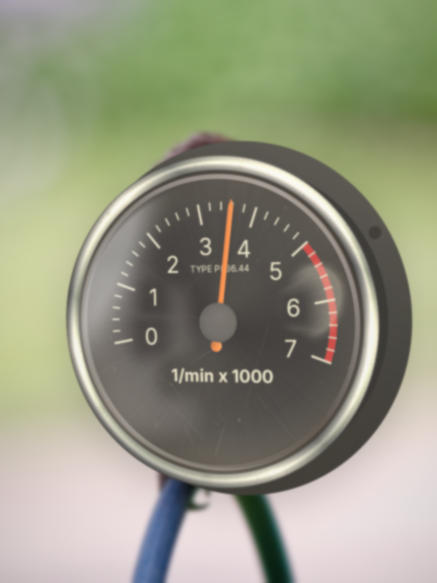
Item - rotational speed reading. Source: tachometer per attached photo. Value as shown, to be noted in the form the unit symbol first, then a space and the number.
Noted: rpm 3600
